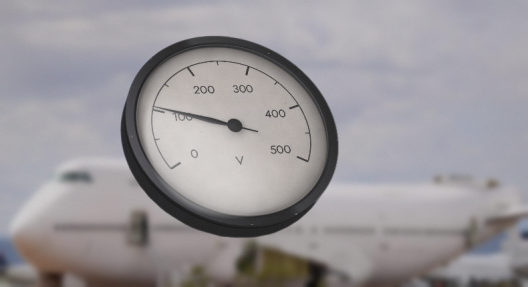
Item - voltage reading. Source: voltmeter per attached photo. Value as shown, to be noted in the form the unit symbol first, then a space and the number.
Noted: V 100
